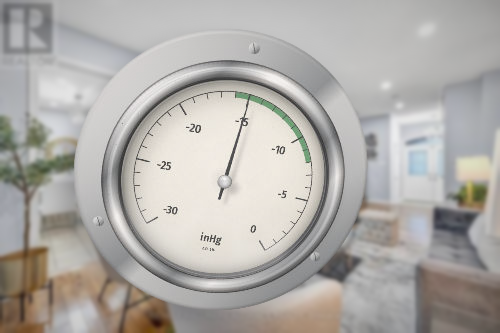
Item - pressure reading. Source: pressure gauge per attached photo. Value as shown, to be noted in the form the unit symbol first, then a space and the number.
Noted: inHg -15
